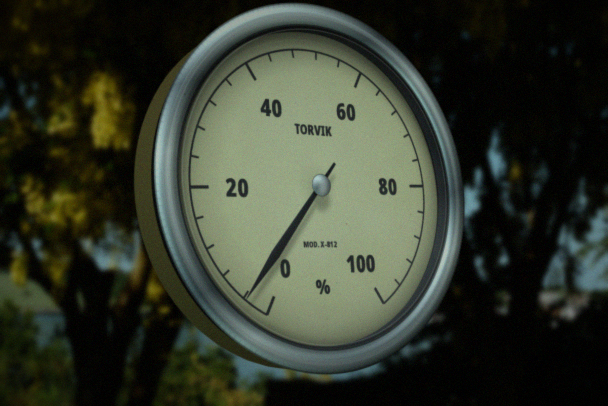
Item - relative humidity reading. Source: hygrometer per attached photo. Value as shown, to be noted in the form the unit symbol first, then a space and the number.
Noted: % 4
